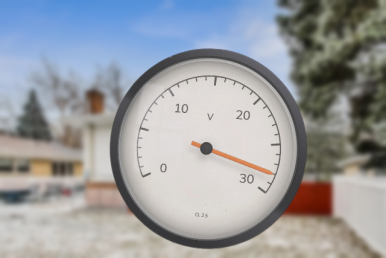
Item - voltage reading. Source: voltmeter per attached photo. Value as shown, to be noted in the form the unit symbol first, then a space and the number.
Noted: V 28
